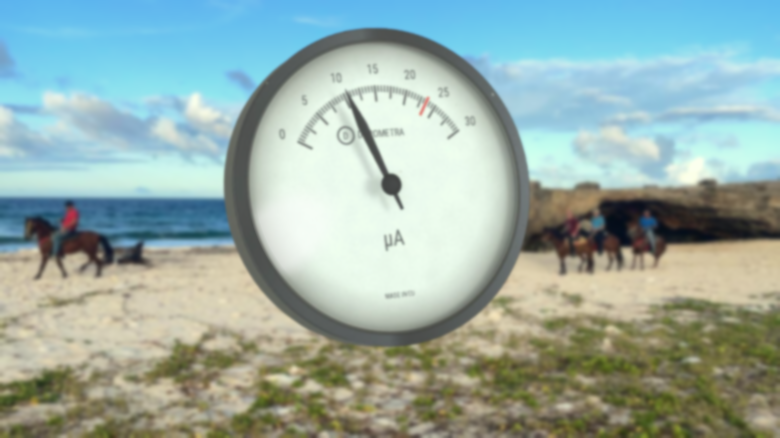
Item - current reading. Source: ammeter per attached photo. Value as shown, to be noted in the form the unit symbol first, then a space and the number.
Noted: µA 10
